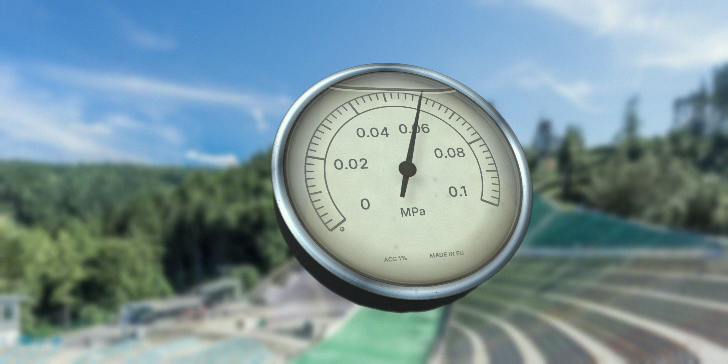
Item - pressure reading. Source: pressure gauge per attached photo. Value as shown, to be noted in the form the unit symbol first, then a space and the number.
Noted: MPa 0.06
